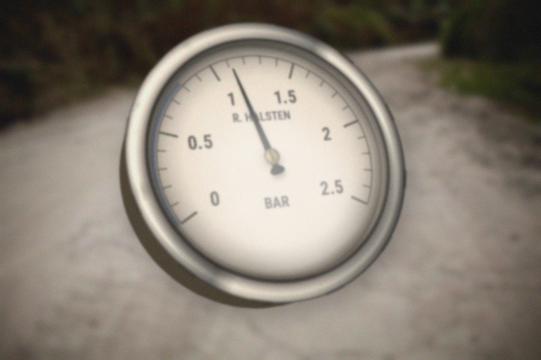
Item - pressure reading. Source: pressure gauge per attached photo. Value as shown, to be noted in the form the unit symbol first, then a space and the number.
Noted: bar 1.1
